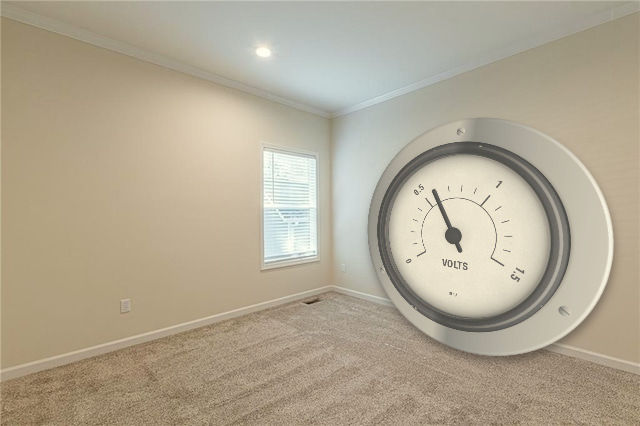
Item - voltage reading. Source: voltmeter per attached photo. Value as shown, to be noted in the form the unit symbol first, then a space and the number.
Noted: V 0.6
